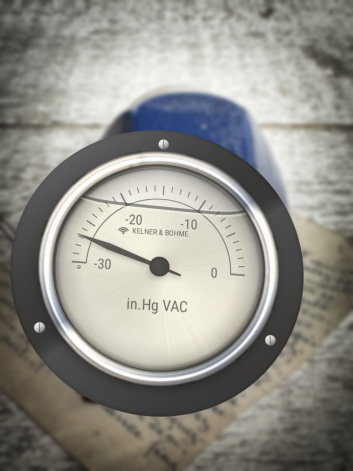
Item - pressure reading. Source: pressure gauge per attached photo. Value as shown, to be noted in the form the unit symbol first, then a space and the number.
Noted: inHg -27
